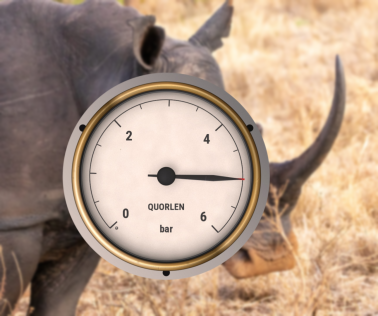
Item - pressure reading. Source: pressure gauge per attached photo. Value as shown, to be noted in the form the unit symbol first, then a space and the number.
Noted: bar 5
